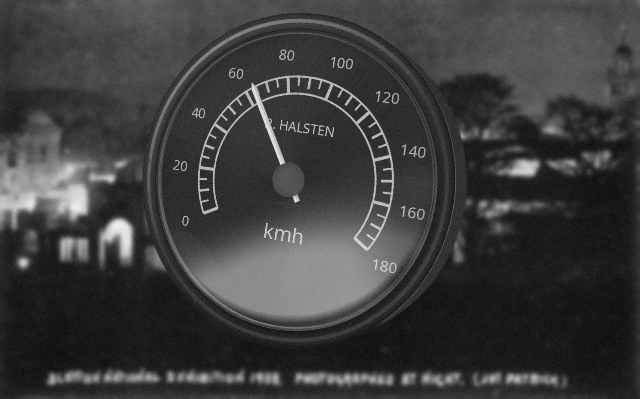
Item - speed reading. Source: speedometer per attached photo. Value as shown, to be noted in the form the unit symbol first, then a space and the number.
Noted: km/h 65
